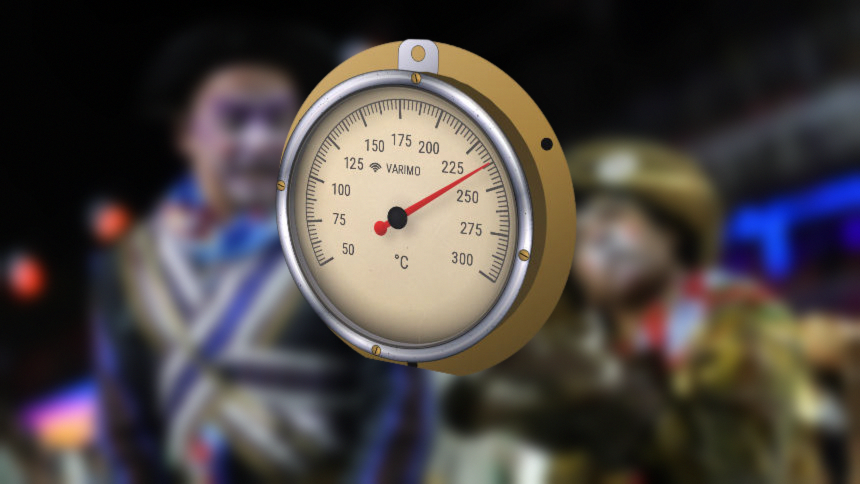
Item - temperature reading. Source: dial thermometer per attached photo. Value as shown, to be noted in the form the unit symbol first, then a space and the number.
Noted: °C 237.5
